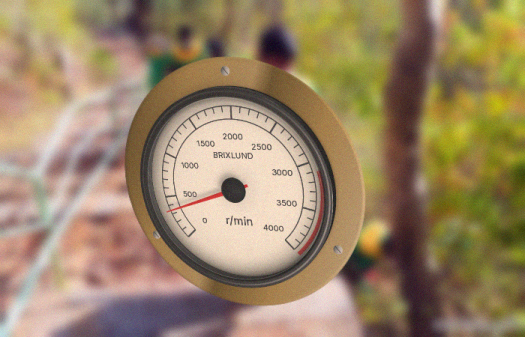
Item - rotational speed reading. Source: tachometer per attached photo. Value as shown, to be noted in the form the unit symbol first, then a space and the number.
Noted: rpm 350
